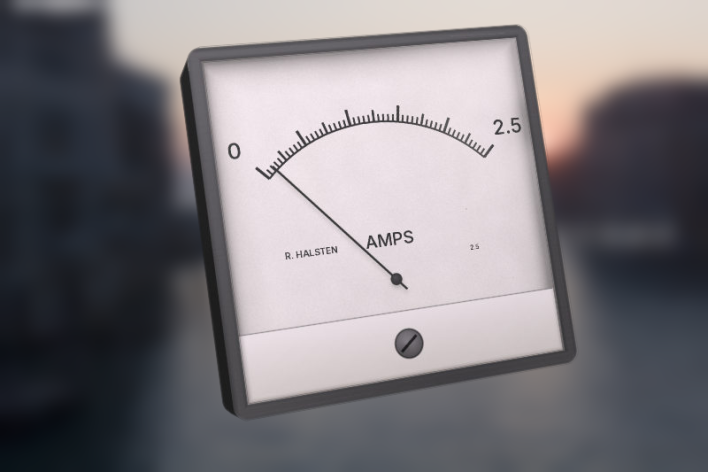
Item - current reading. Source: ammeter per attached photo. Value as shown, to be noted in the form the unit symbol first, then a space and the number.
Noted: A 0.1
